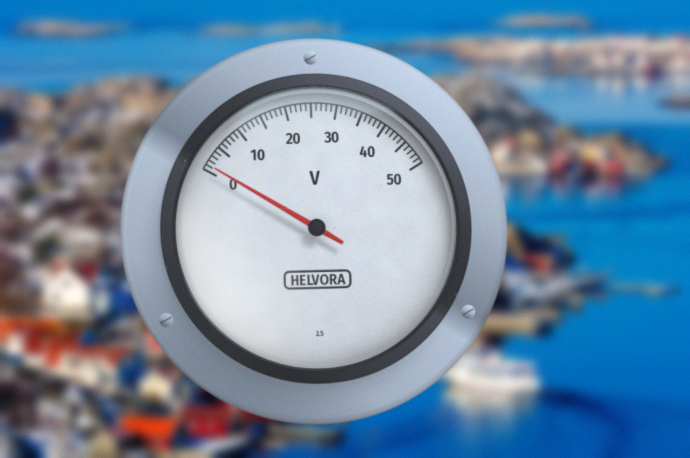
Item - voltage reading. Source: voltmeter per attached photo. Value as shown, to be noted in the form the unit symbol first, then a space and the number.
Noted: V 1
